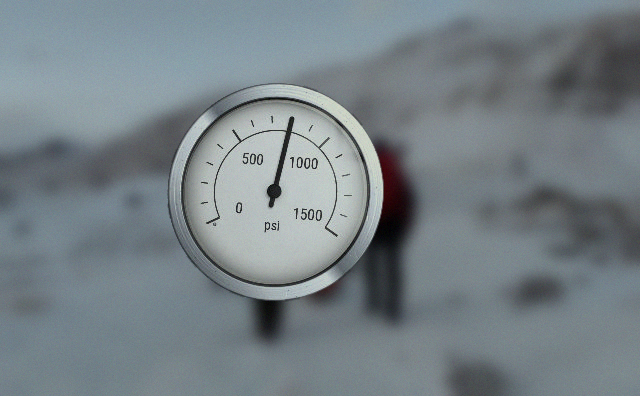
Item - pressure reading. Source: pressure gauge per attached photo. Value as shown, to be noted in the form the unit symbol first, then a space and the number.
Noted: psi 800
